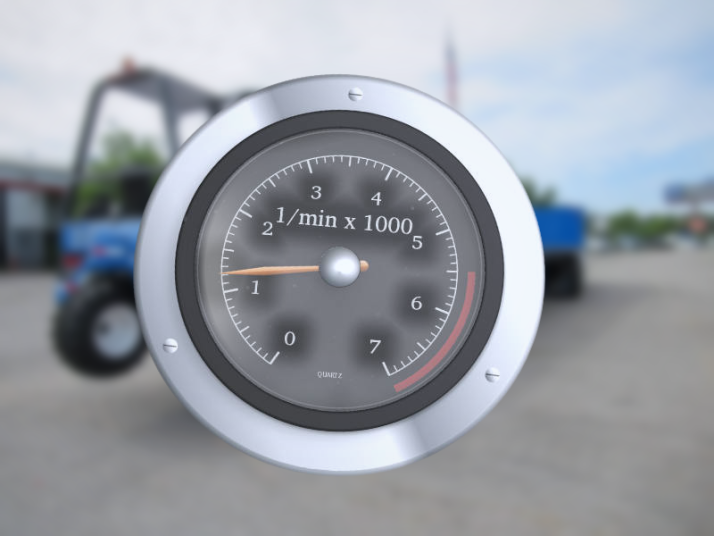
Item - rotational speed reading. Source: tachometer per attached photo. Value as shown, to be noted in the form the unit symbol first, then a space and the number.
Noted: rpm 1200
